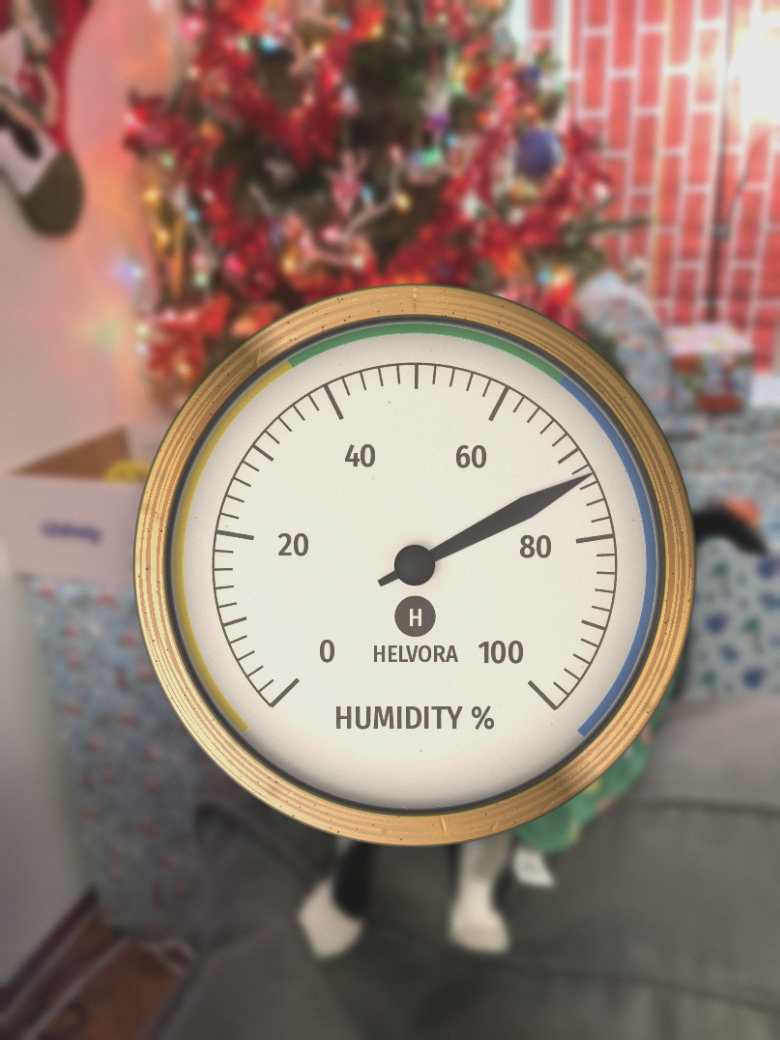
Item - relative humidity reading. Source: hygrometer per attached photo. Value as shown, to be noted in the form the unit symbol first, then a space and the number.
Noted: % 73
